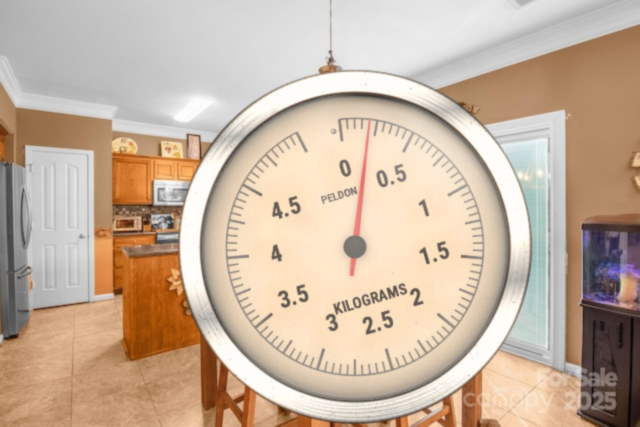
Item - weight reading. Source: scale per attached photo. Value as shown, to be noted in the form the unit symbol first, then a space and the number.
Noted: kg 0.2
